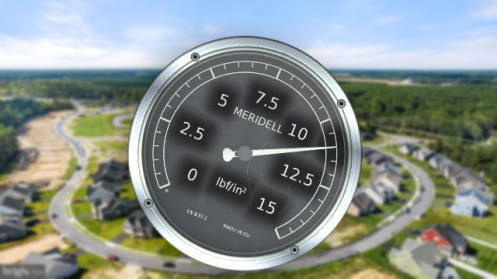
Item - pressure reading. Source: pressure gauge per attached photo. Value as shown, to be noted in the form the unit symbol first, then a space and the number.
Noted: psi 11
